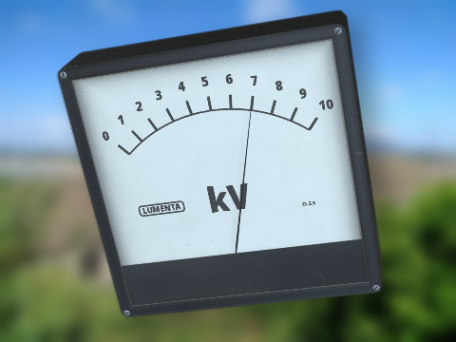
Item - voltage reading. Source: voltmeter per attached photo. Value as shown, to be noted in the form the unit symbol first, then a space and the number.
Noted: kV 7
